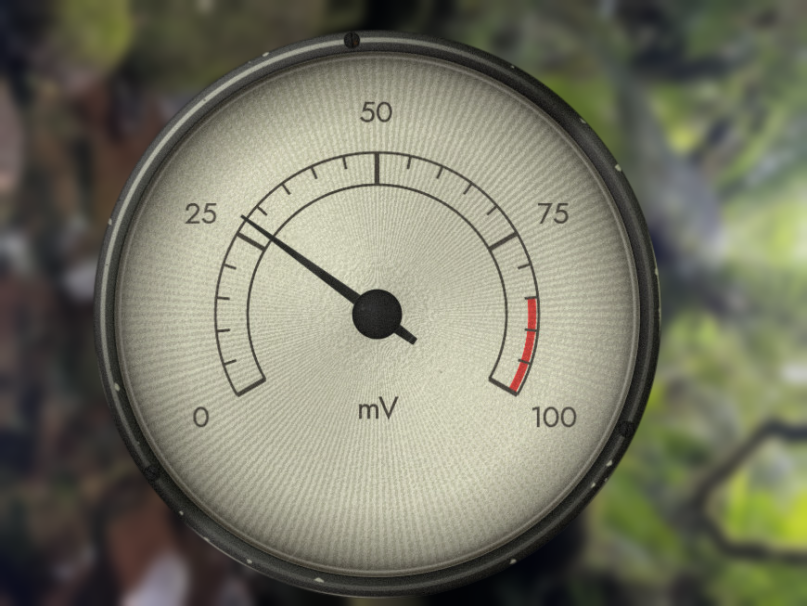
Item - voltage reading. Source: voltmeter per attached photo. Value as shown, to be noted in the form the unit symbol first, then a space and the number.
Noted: mV 27.5
